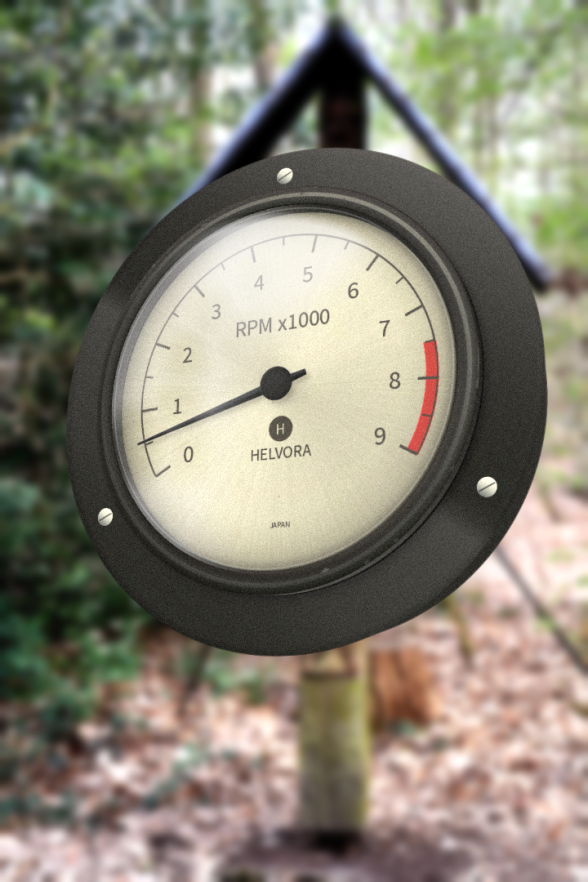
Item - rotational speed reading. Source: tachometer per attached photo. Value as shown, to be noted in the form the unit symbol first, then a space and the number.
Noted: rpm 500
